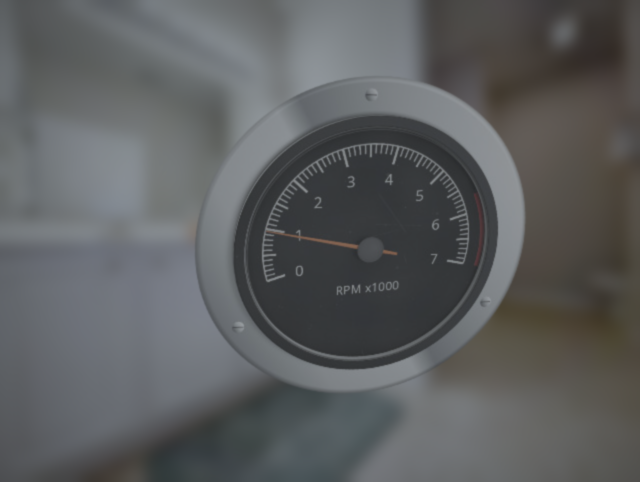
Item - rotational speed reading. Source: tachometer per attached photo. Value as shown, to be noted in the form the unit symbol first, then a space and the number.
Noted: rpm 1000
